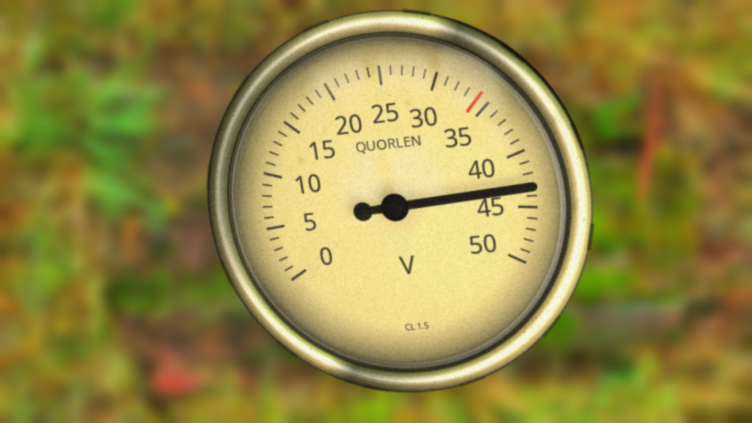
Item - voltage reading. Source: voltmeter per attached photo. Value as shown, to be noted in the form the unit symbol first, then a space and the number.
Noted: V 43
